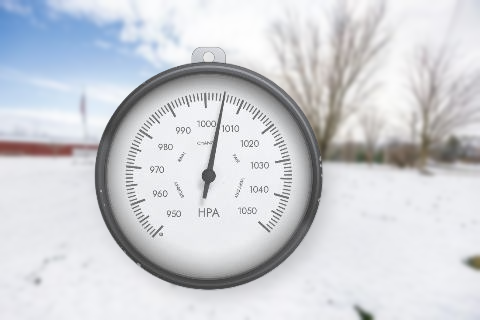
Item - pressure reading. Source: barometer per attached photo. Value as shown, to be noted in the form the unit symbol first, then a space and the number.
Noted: hPa 1005
